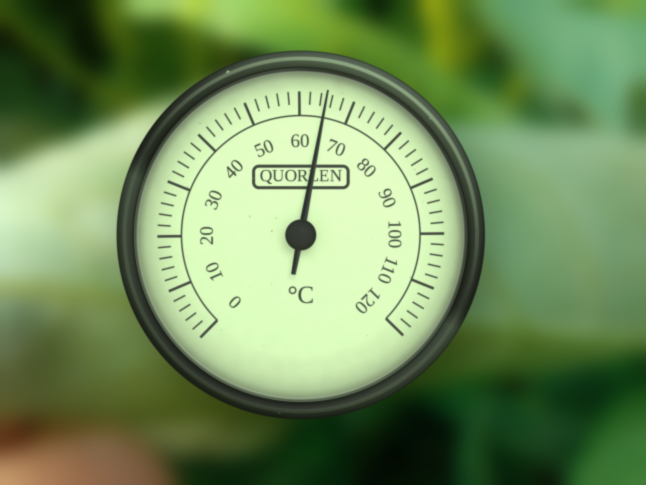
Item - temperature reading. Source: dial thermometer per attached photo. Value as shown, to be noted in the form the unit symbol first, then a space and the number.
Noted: °C 65
